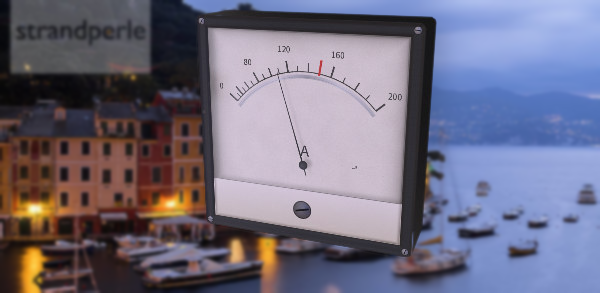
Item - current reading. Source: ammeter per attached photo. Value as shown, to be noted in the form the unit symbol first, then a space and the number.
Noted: A 110
